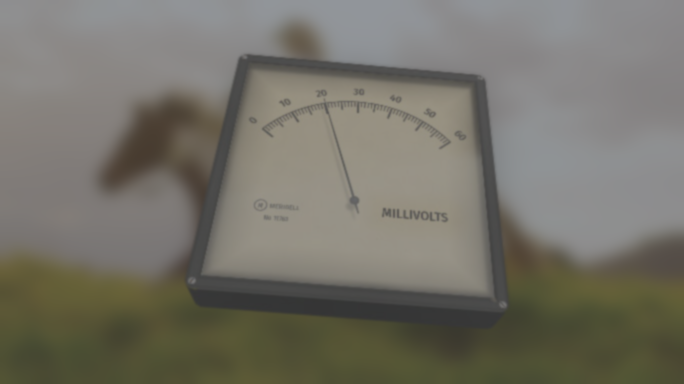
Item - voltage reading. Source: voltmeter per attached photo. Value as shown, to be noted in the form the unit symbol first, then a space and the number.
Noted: mV 20
